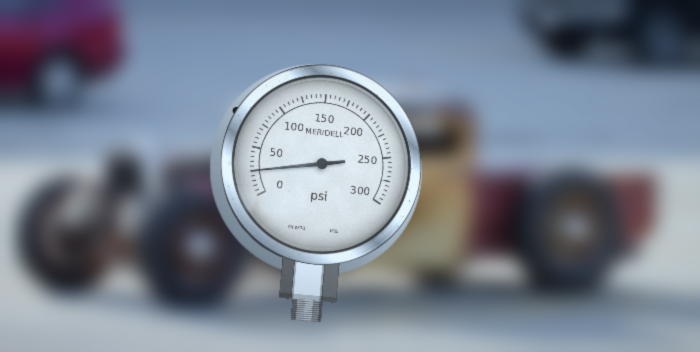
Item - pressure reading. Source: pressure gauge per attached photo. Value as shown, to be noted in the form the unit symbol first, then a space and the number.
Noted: psi 25
